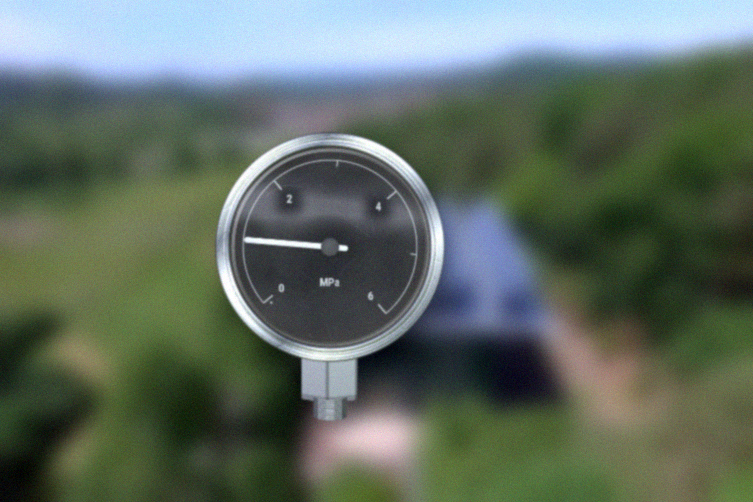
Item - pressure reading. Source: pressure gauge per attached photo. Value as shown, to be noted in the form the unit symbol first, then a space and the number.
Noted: MPa 1
